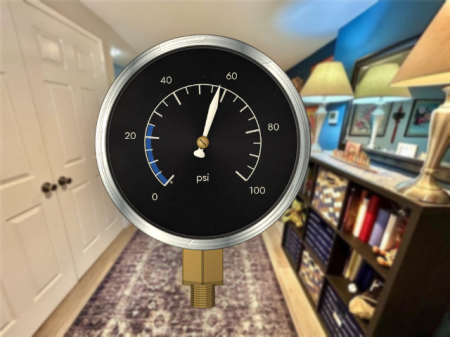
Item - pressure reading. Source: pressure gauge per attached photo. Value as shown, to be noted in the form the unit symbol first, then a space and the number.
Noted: psi 57.5
